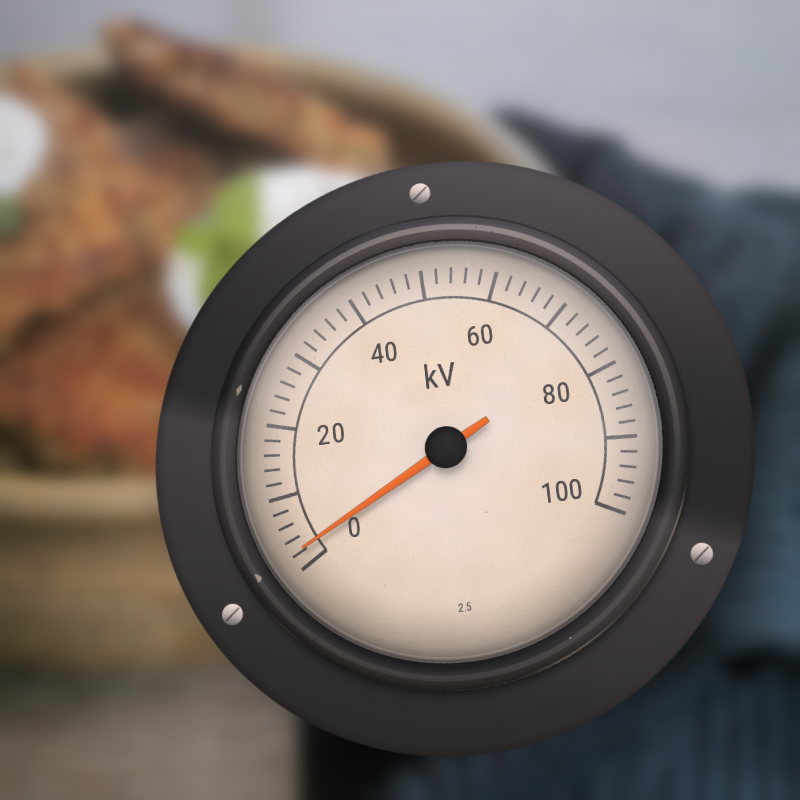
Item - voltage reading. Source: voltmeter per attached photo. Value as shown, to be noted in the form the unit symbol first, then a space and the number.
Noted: kV 2
